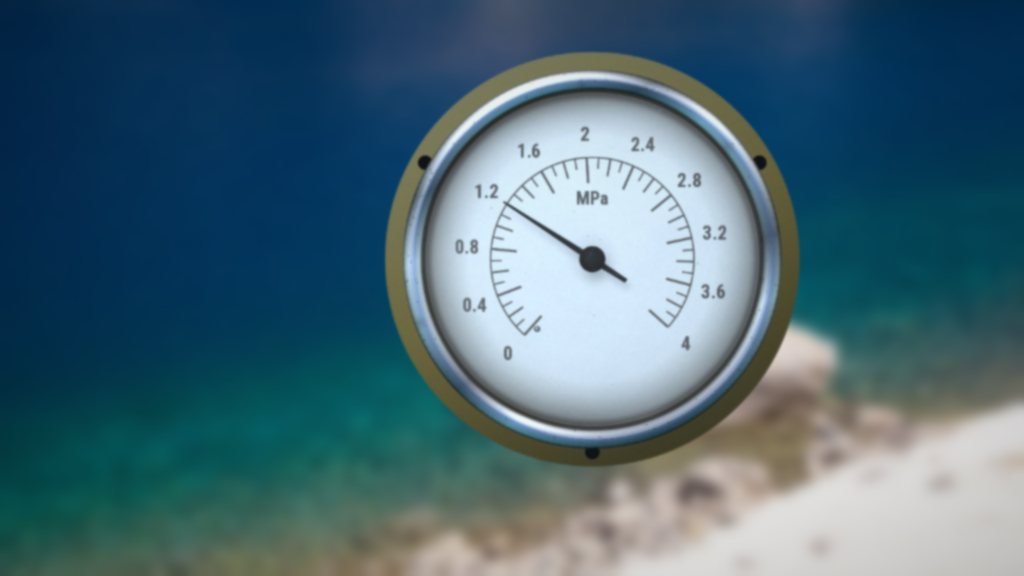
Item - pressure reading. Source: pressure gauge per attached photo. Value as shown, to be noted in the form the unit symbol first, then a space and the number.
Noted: MPa 1.2
